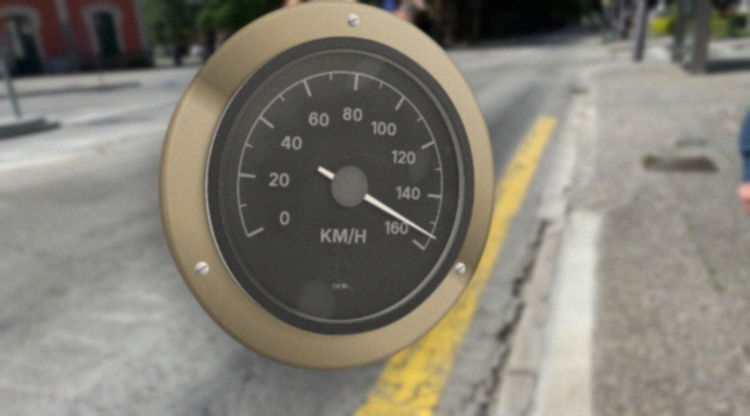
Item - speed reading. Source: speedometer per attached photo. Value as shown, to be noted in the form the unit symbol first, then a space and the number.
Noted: km/h 155
